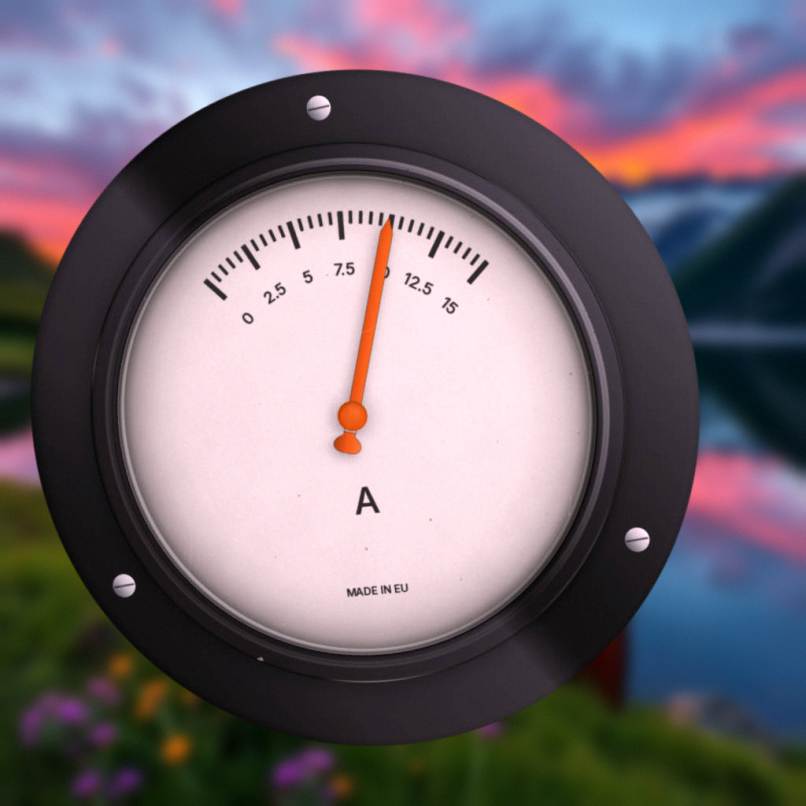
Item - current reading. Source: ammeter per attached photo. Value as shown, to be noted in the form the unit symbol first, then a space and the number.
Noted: A 10
